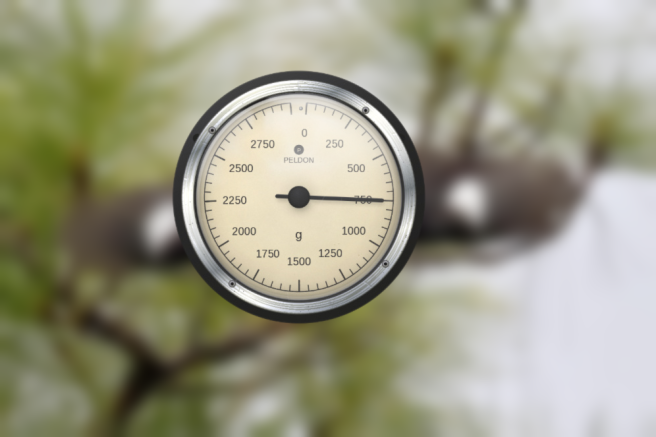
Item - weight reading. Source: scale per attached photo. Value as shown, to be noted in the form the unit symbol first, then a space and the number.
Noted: g 750
